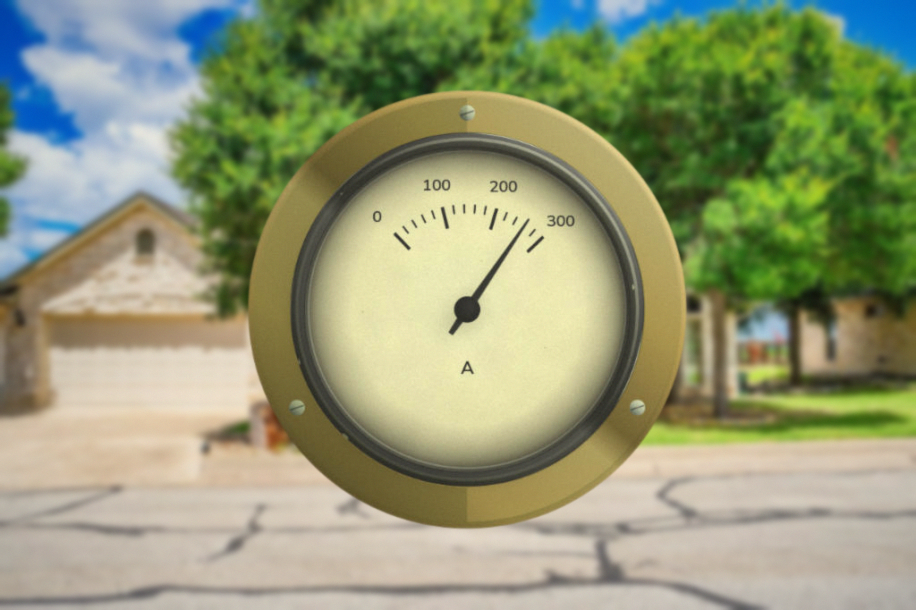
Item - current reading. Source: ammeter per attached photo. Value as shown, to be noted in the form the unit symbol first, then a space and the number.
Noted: A 260
